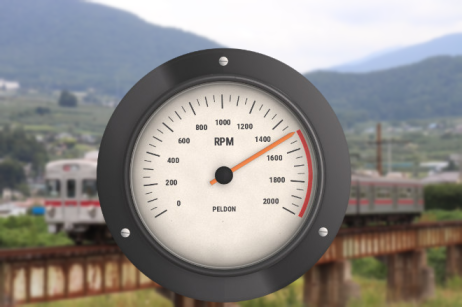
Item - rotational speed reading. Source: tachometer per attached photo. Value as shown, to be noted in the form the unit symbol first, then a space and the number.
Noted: rpm 1500
